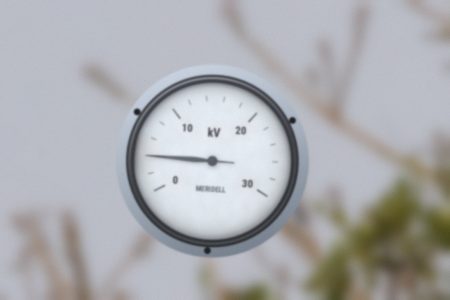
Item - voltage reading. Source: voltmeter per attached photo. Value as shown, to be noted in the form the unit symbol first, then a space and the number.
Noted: kV 4
